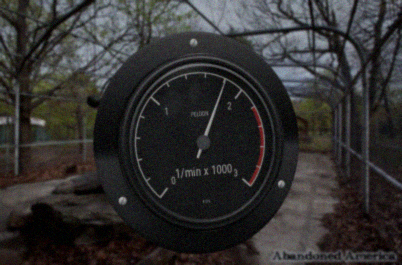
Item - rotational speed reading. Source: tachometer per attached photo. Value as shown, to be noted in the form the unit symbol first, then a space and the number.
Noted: rpm 1800
